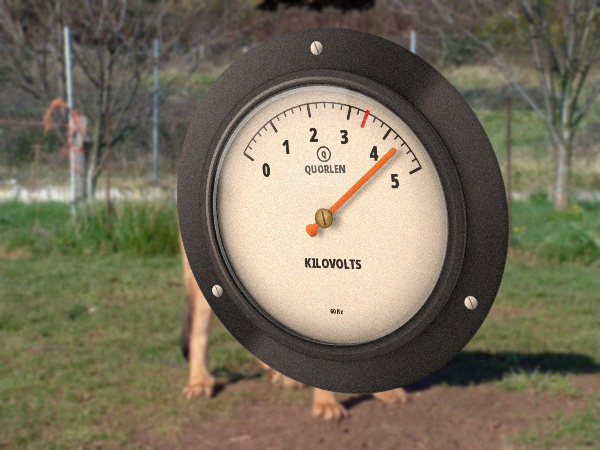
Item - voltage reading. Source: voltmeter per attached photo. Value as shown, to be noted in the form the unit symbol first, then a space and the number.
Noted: kV 4.4
